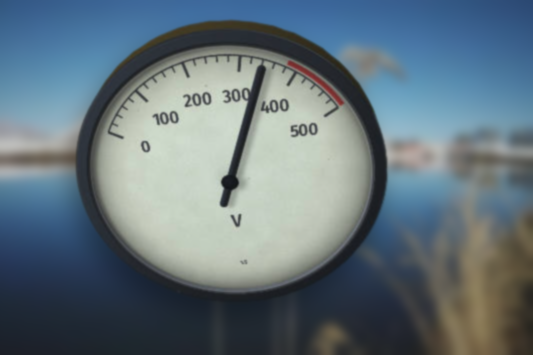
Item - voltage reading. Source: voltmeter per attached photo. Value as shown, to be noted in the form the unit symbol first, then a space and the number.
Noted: V 340
